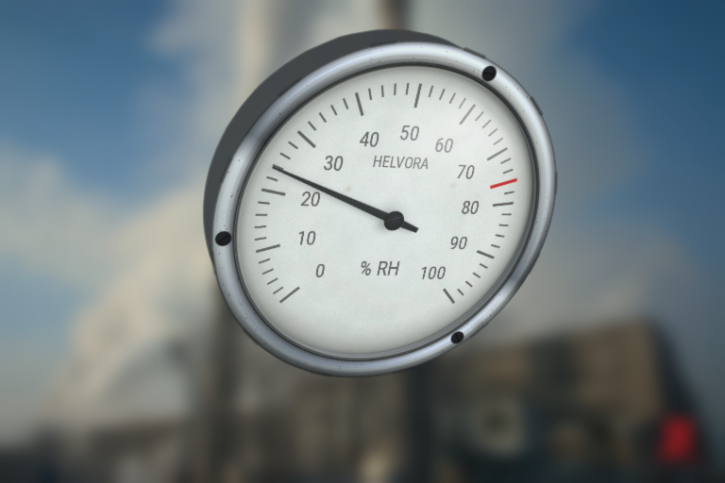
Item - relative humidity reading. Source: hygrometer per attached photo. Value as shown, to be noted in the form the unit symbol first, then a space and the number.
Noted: % 24
